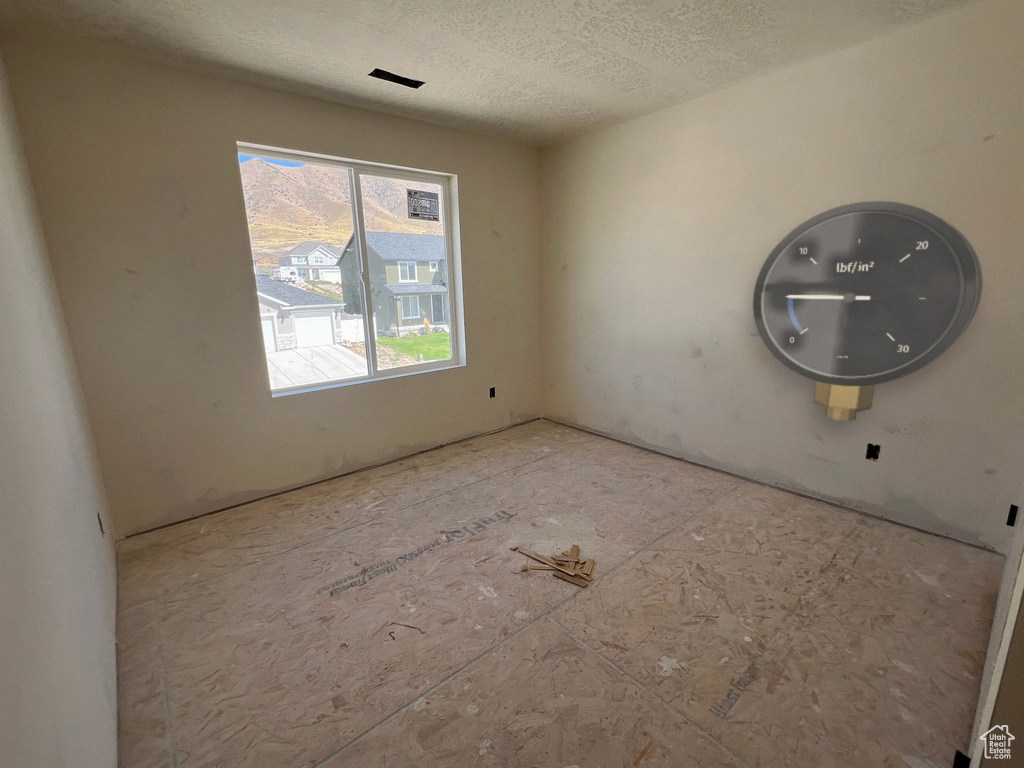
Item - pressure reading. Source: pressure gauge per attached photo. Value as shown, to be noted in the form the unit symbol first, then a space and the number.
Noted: psi 5
